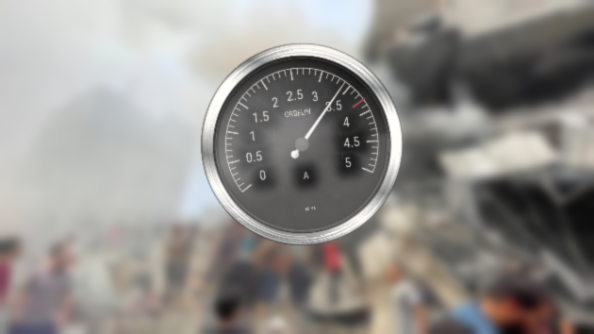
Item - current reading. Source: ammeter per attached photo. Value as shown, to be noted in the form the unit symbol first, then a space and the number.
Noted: A 3.4
